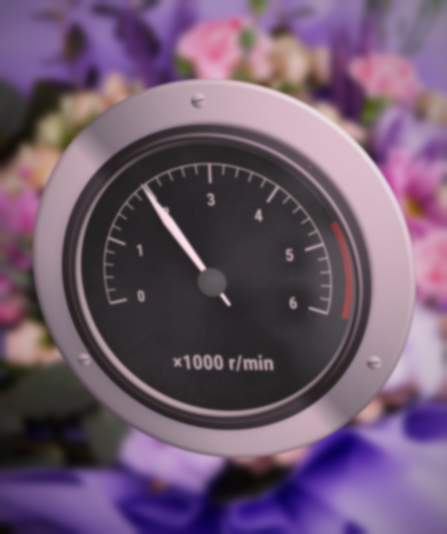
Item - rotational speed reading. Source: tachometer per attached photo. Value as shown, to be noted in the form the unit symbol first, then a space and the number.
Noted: rpm 2000
